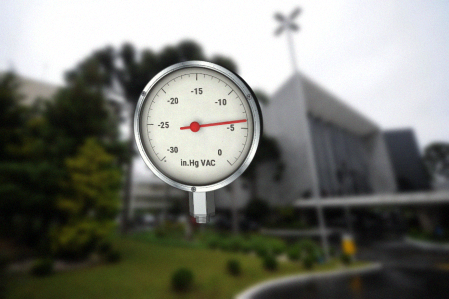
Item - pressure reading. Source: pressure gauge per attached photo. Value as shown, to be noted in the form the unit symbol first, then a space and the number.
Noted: inHg -6
